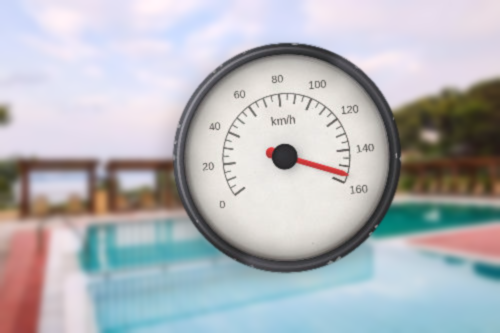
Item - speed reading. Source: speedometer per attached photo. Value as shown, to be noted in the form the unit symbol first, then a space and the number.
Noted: km/h 155
